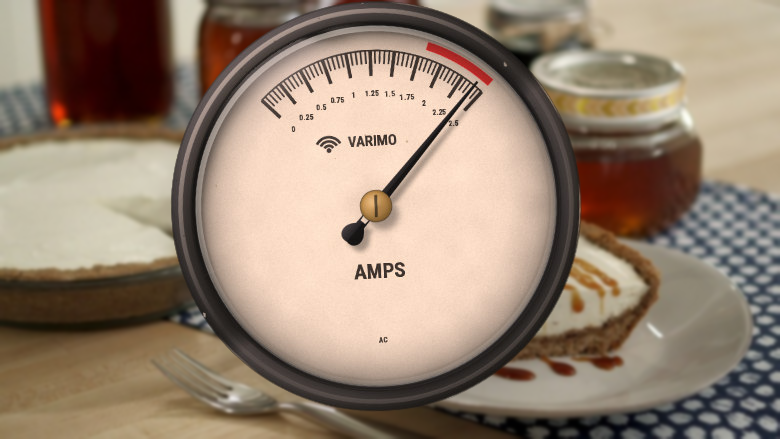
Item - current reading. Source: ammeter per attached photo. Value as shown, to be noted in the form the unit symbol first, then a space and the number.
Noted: A 2.4
